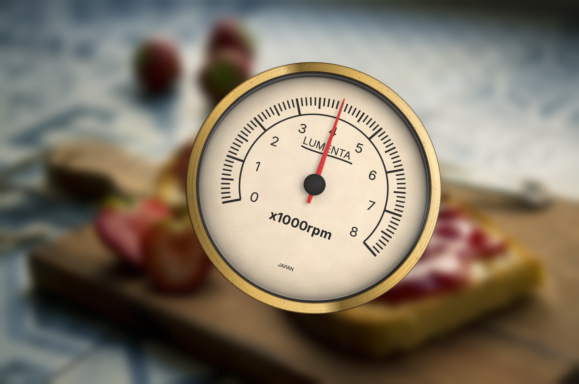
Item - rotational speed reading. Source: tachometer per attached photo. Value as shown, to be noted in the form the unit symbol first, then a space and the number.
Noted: rpm 4000
